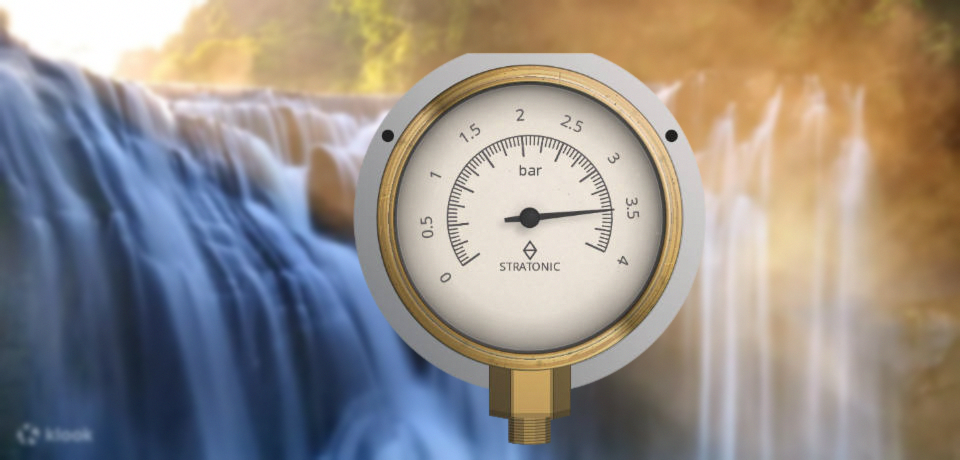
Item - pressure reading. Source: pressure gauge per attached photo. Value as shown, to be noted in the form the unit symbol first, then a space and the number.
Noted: bar 3.5
